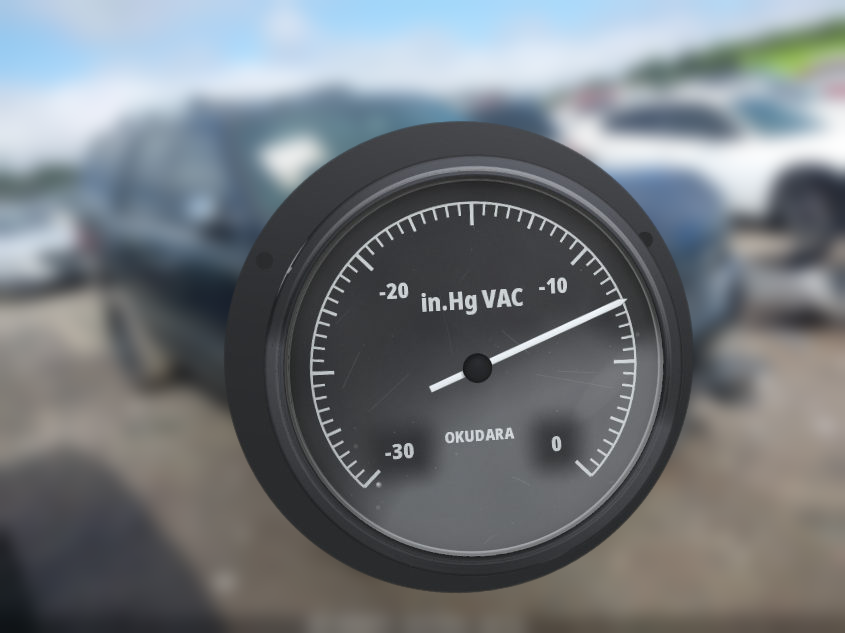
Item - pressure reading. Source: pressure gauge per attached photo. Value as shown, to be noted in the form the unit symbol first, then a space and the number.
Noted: inHg -7.5
